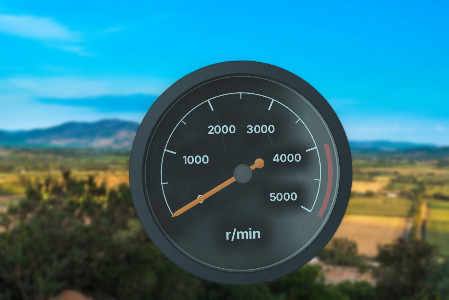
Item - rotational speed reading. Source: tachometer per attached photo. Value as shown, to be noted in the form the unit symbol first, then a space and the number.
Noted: rpm 0
